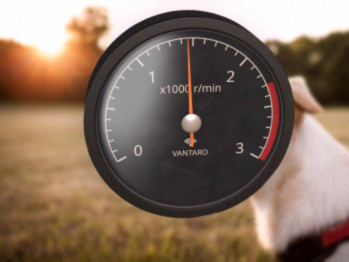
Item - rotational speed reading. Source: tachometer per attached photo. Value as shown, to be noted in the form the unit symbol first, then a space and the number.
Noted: rpm 1450
